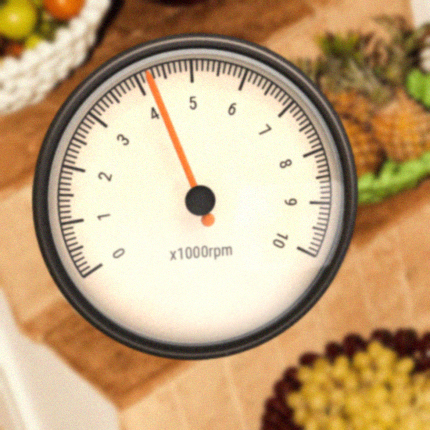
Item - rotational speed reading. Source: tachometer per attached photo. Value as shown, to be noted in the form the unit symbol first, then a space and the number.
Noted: rpm 4200
